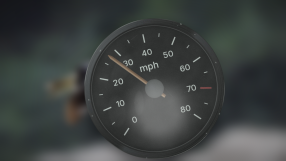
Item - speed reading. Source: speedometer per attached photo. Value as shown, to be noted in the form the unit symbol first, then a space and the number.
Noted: mph 27.5
